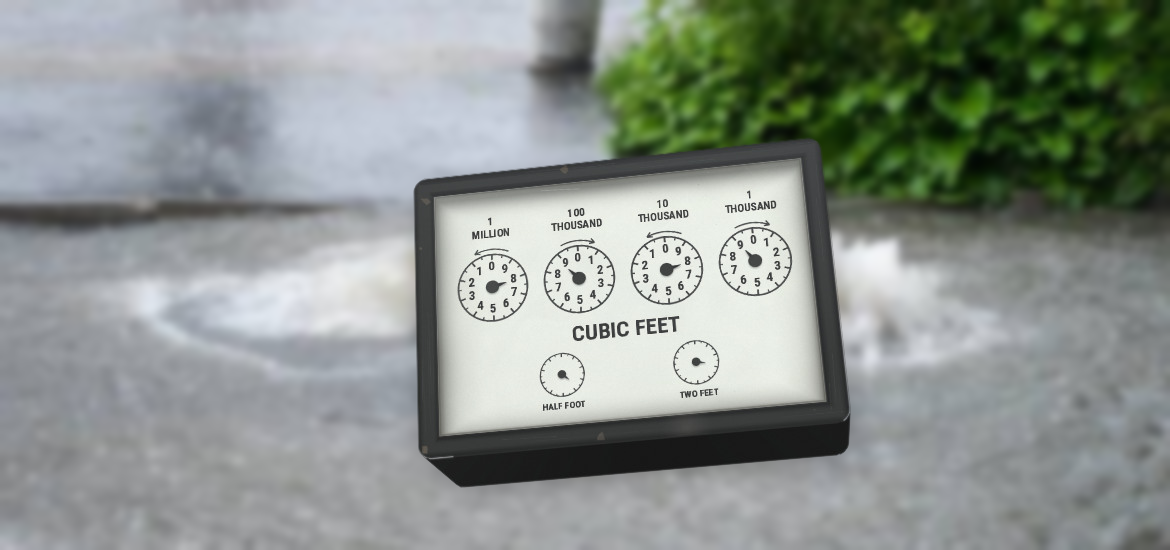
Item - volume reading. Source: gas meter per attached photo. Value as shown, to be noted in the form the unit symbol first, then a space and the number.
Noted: ft³ 787900
